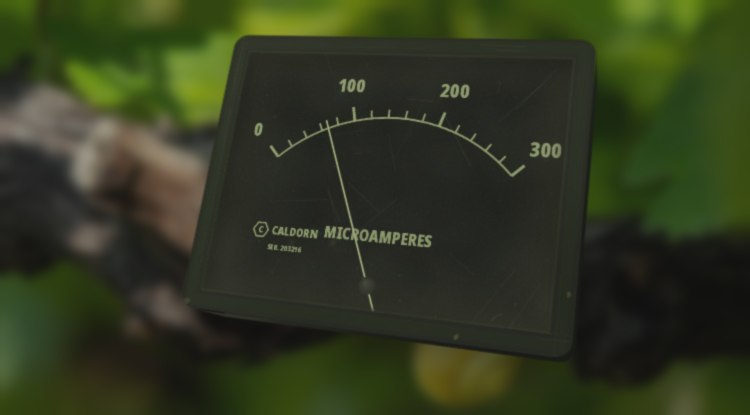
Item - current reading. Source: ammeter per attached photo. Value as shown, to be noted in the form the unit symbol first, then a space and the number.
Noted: µA 70
